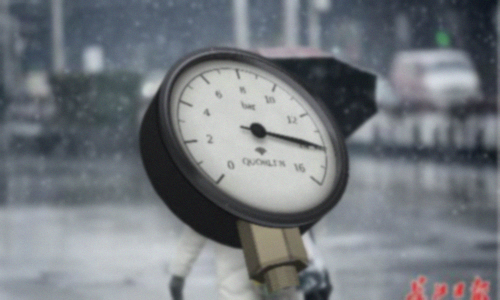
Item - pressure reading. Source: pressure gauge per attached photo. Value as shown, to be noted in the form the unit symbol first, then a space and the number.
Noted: bar 14
